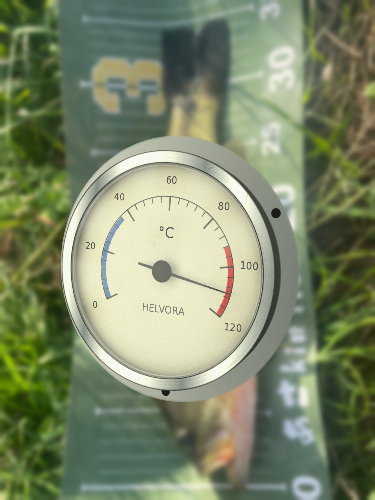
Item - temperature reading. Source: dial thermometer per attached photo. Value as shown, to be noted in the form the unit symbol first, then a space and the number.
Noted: °C 110
